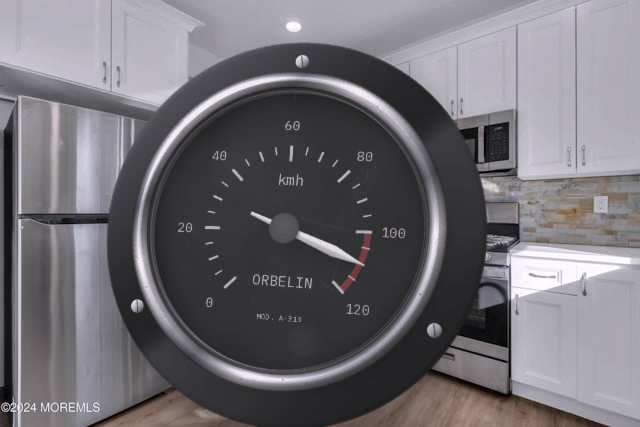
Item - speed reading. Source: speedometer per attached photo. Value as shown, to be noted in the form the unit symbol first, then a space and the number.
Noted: km/h 110
